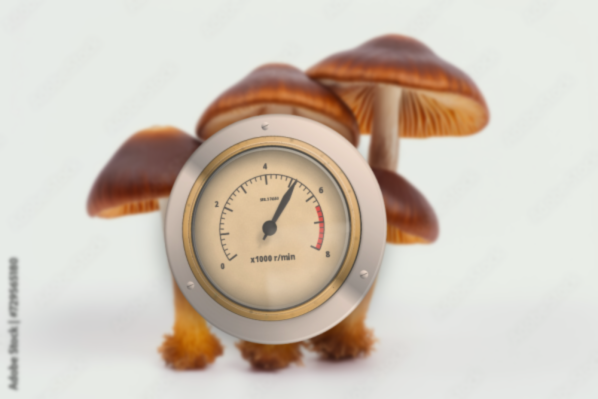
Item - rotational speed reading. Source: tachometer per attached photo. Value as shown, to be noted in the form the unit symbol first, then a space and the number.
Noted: rpm 5200
